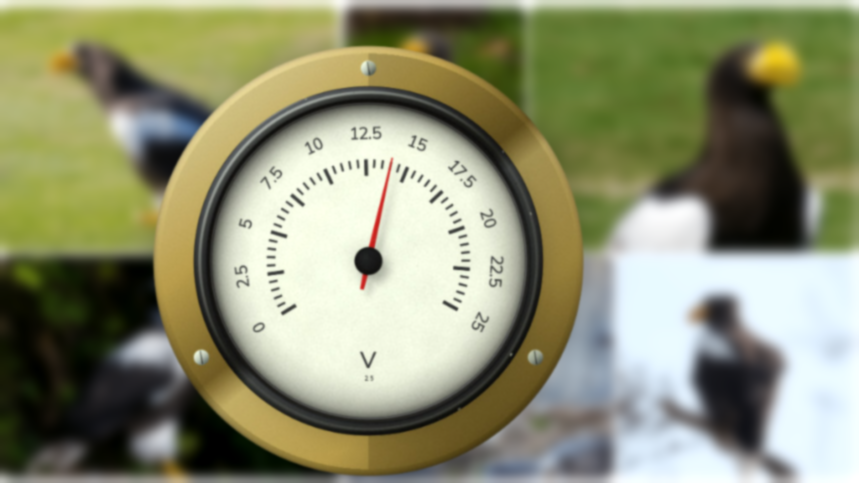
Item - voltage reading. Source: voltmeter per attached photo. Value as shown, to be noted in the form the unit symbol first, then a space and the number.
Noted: V 14
